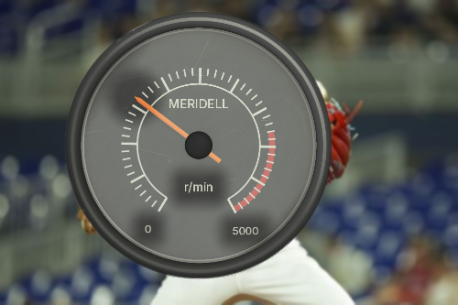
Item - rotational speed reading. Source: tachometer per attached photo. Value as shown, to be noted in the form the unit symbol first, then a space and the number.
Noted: rpm 1600
